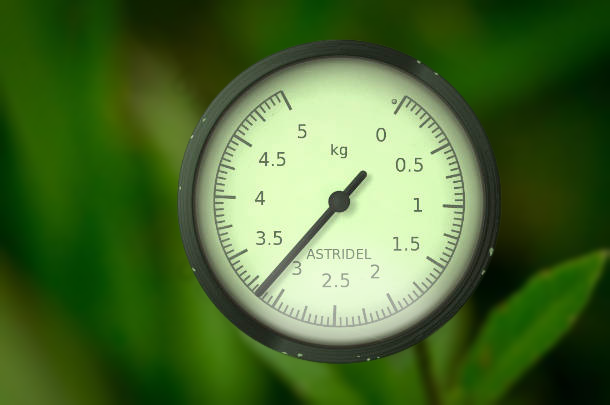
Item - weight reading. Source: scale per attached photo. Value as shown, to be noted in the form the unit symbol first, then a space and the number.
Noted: kg 3.15
